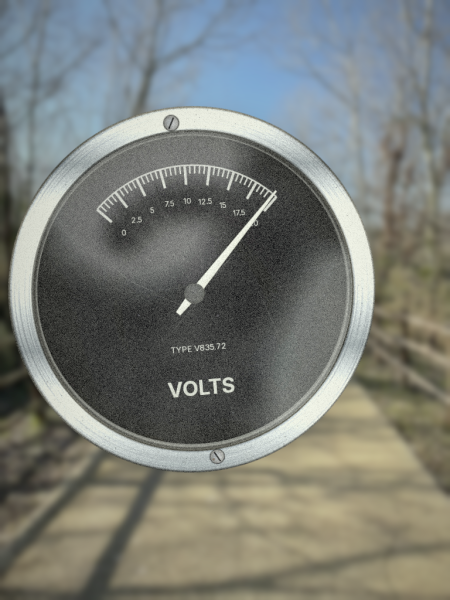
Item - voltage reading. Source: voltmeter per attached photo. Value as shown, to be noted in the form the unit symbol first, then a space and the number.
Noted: V 19.5
